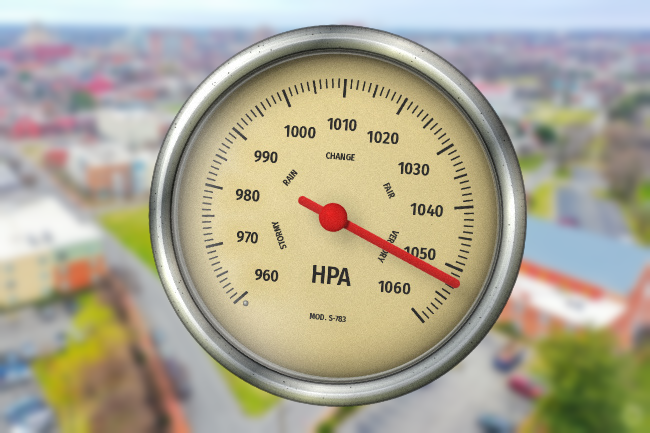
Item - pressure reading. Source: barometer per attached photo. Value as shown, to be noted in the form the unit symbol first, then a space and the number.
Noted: hPa 1052
